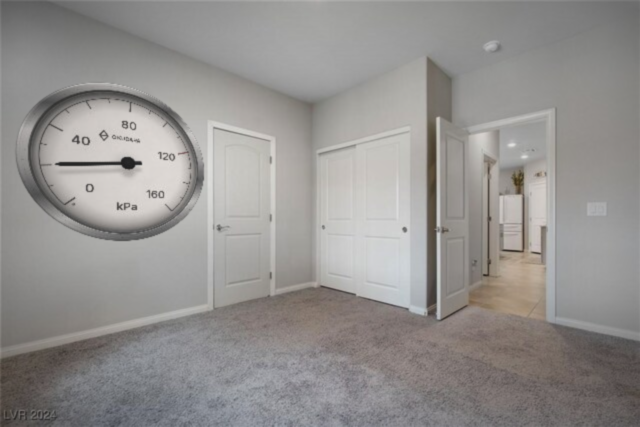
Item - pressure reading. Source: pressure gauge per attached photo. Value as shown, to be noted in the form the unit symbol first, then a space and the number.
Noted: kPa 20
